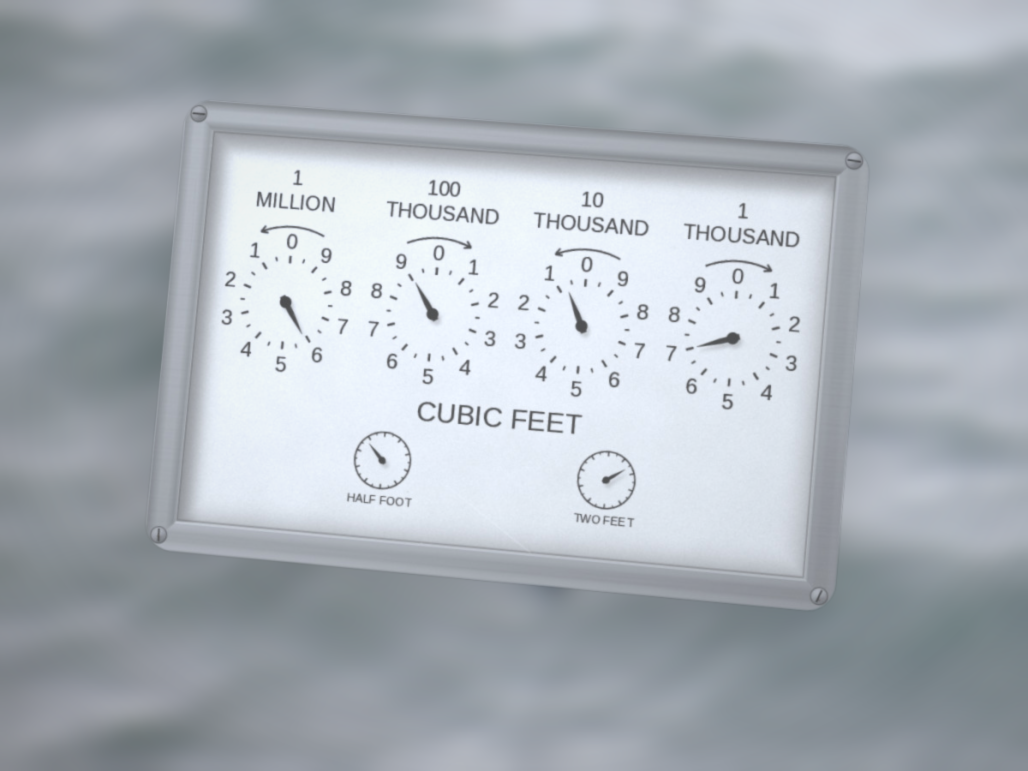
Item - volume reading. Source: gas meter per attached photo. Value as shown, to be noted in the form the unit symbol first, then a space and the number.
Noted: ft³ 590700
